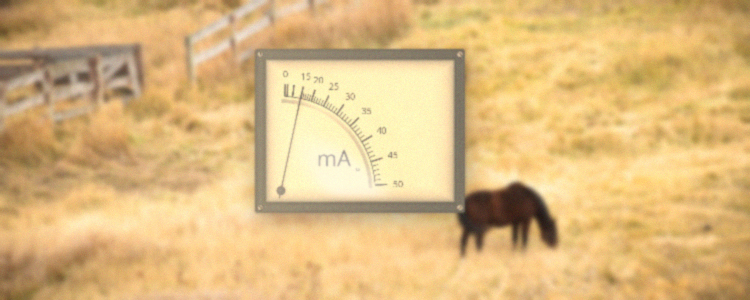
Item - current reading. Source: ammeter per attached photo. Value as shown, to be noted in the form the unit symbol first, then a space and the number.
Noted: mA 15
